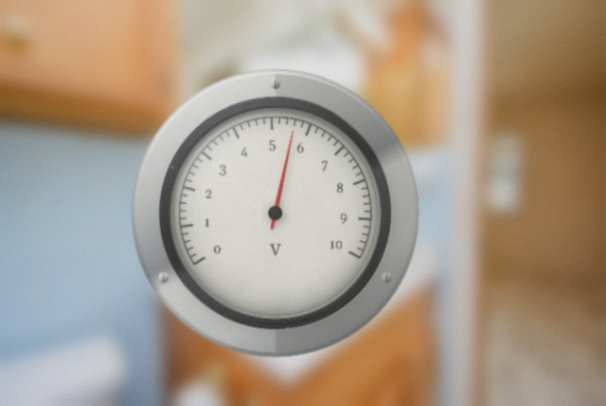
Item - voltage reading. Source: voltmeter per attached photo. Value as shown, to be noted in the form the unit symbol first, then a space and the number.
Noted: V 5.6
